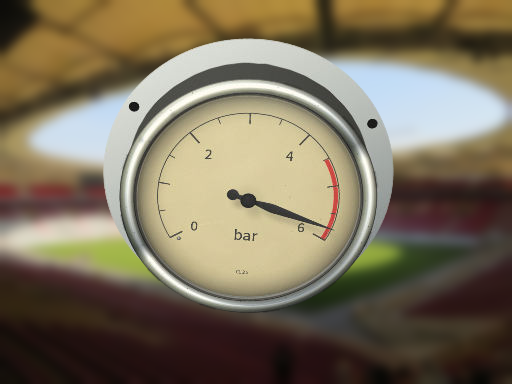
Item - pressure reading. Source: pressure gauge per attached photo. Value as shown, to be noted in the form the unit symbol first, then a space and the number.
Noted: bar 5.75
